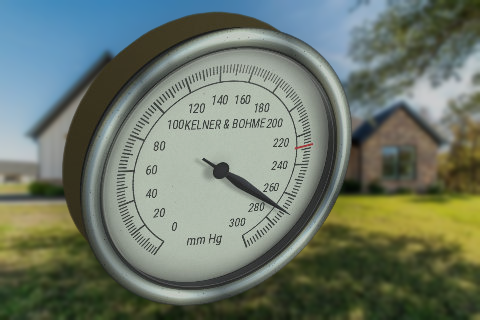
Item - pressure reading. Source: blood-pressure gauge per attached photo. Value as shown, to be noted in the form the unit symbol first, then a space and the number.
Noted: mmHg 270
